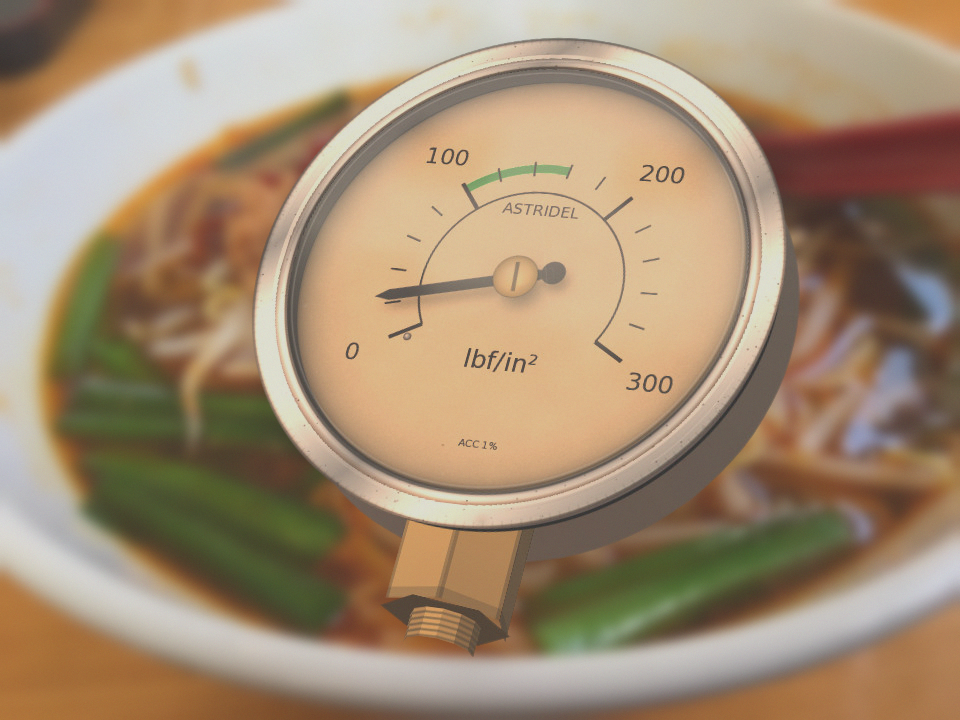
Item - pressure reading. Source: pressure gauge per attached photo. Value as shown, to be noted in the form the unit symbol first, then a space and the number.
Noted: psi 20
